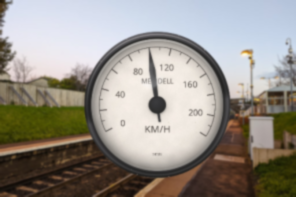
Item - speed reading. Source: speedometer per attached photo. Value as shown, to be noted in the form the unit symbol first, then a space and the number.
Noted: km/h 100
